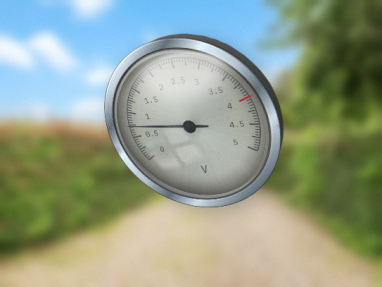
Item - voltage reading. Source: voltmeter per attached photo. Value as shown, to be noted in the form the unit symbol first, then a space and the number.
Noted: V 0.75
